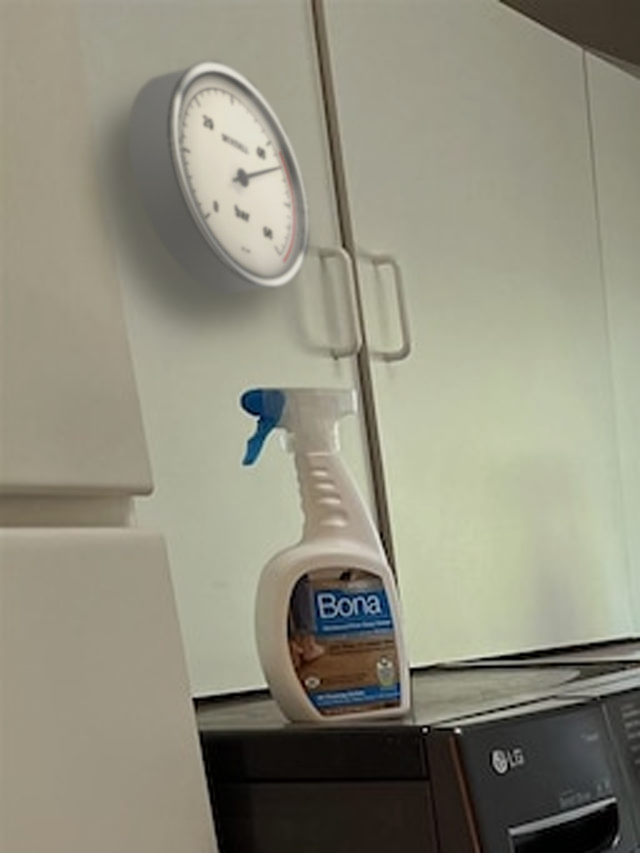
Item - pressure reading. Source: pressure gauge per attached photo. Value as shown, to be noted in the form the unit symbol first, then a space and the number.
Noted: bar 44
